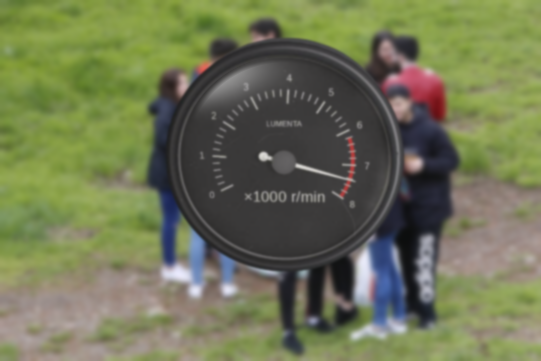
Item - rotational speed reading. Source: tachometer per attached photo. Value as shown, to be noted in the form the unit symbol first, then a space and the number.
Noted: rpm 7400
